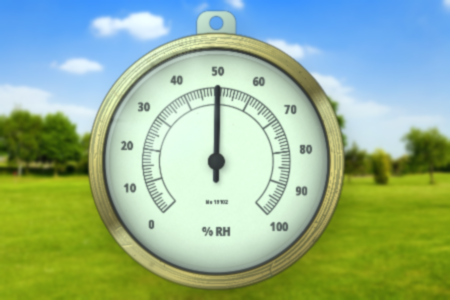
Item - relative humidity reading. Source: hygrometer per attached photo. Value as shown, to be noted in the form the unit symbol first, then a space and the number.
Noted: % 50
